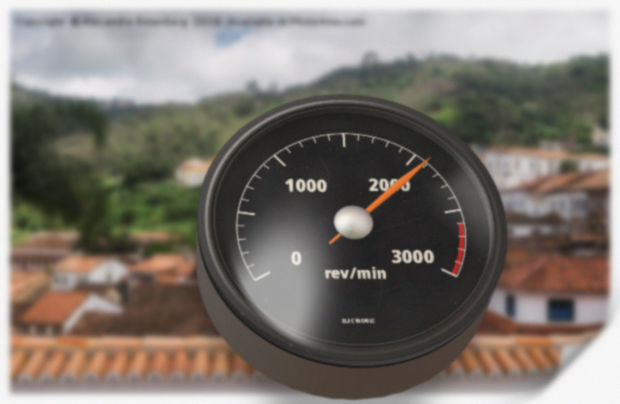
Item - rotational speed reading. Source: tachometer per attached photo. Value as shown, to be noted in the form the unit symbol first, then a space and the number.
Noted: rpm 2100
